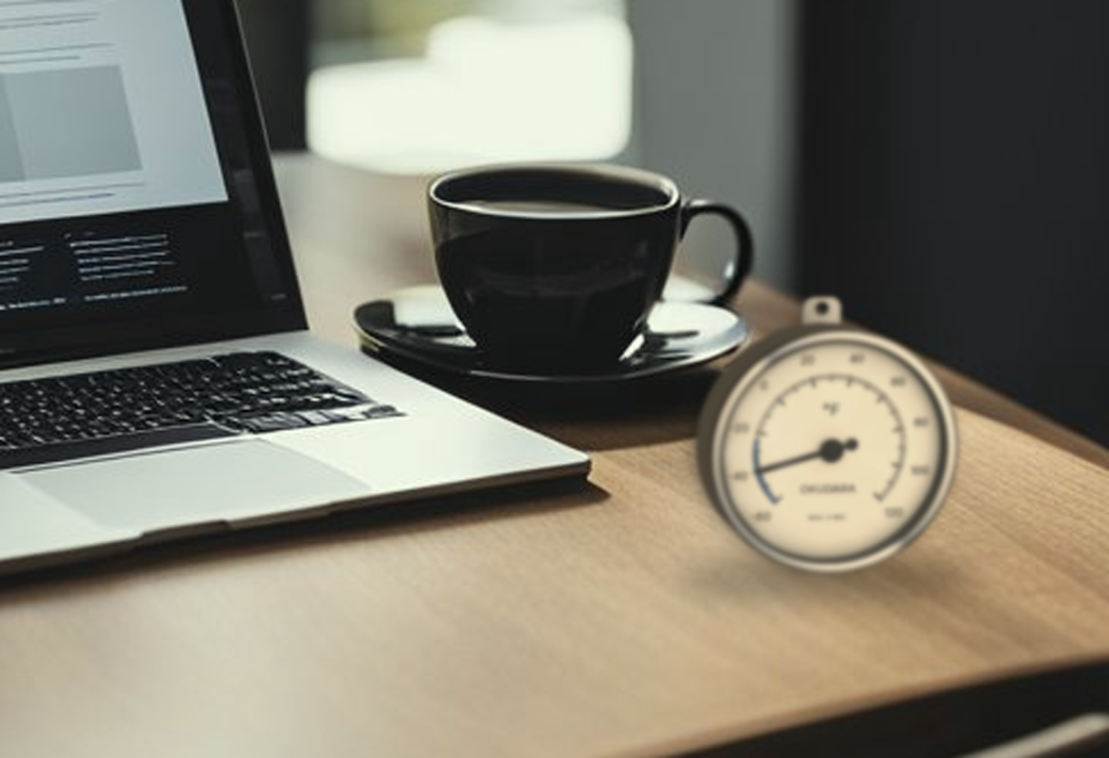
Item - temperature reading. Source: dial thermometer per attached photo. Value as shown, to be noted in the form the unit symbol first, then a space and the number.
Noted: °F -40
